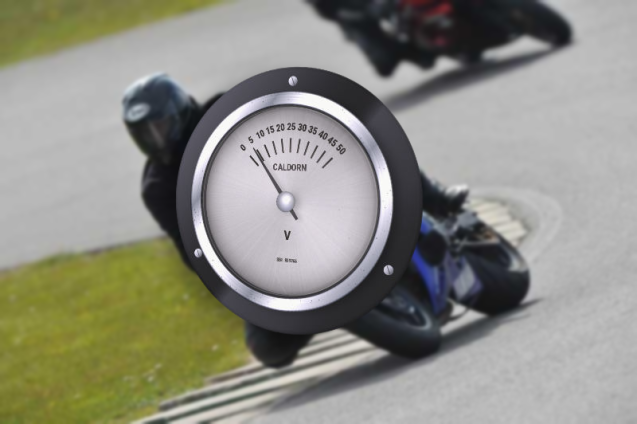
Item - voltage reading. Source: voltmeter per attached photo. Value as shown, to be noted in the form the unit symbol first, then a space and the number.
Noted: V 5
